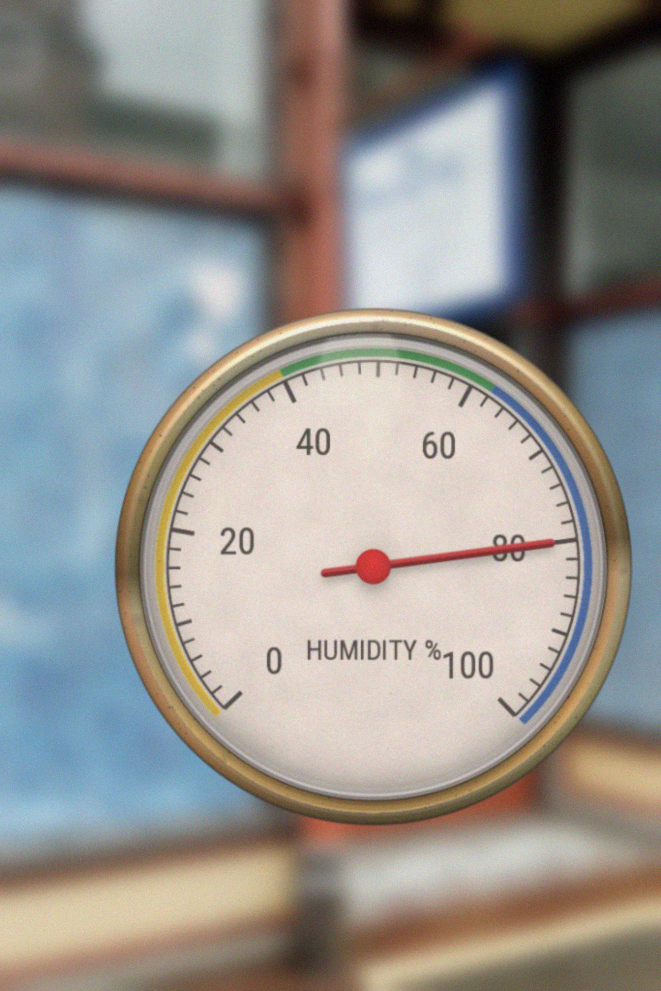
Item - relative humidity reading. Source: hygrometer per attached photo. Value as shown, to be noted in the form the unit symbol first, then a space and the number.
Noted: % 80
